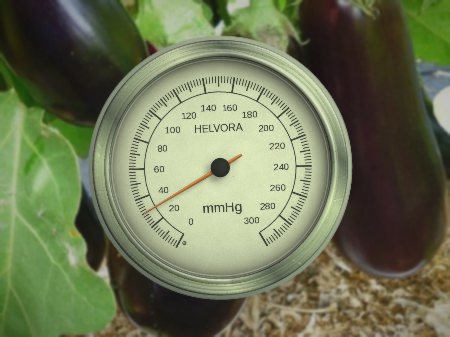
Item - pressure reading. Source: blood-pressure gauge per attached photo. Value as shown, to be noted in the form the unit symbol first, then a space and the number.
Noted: mmHg 30
